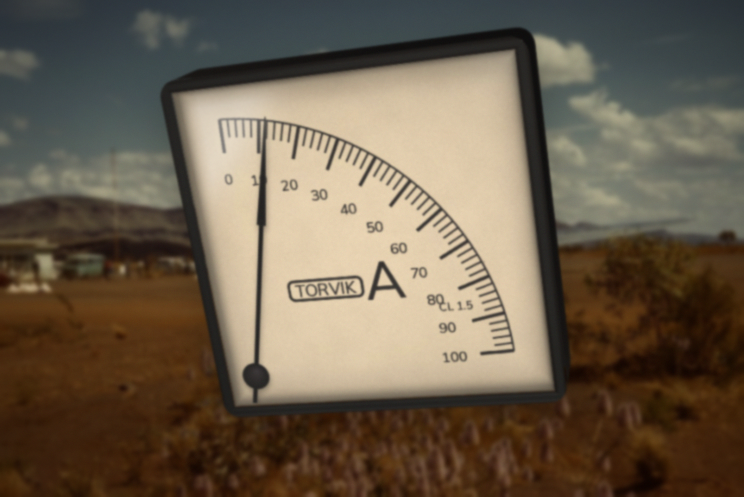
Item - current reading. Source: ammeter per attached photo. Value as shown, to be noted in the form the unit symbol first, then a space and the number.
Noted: A 12
